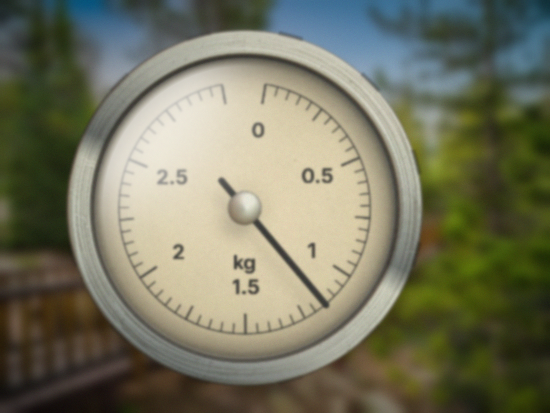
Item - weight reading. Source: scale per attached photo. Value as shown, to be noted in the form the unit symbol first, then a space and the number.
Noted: kg 1.15
